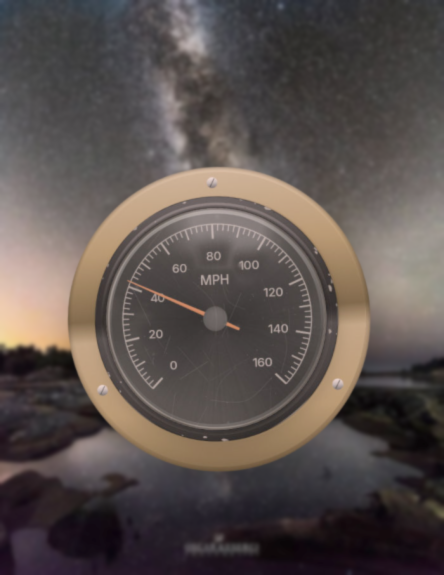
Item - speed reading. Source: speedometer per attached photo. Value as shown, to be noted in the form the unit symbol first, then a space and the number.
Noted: mph 42
